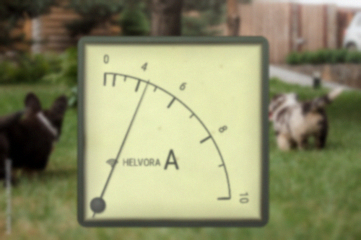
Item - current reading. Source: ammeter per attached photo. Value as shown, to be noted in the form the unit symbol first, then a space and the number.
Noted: A 4.5
